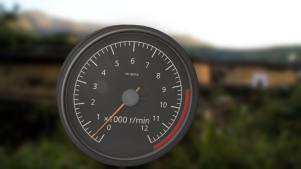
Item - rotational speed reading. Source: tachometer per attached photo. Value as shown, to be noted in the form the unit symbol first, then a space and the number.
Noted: rpm 400
